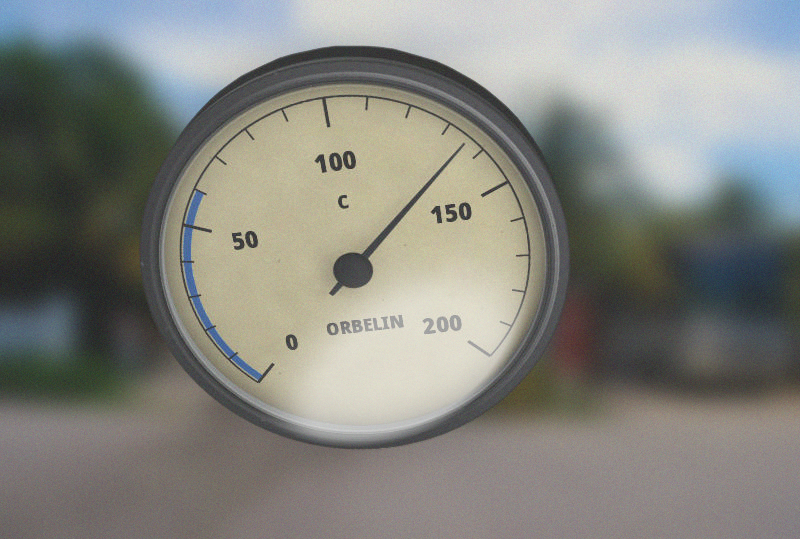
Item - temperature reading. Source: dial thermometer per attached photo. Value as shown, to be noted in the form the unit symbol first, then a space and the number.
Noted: °C 135
